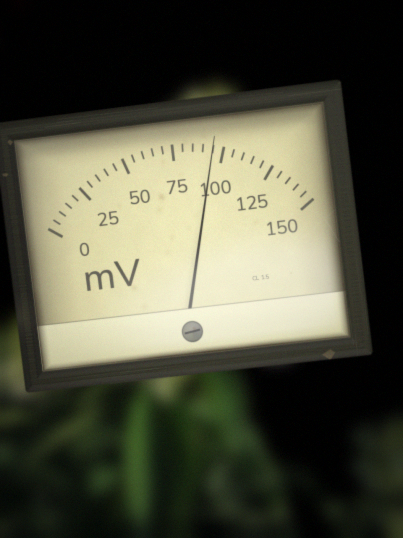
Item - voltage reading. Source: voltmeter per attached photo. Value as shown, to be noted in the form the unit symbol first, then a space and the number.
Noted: mV 95
